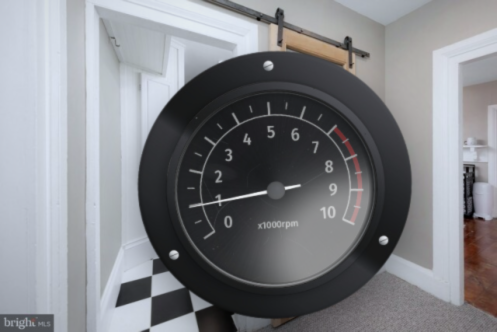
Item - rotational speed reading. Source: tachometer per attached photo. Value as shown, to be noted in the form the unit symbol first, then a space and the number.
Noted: rpm 1000
